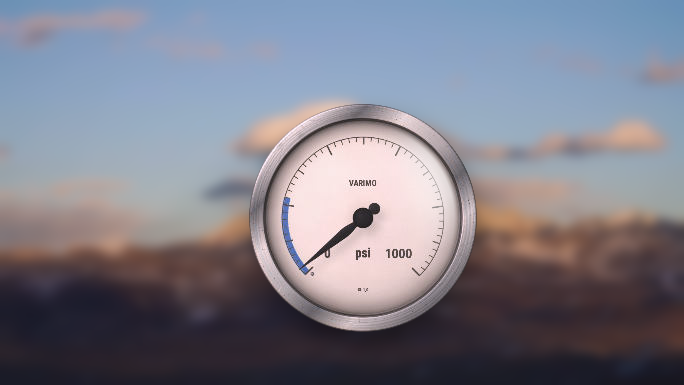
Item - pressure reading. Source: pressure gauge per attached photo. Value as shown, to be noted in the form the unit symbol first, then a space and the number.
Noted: psi 20
